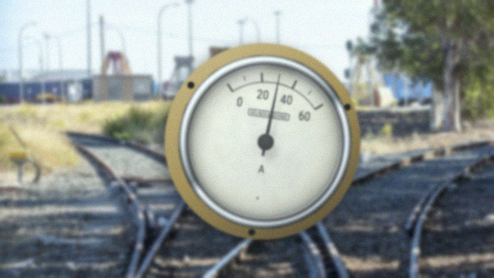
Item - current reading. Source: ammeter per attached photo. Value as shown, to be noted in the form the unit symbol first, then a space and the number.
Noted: A 30
